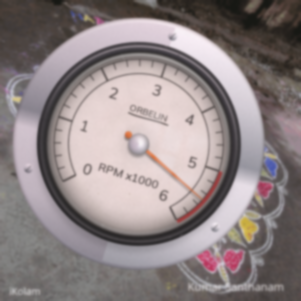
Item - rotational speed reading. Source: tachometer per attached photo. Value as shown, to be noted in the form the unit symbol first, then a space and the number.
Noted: rpm 5500
